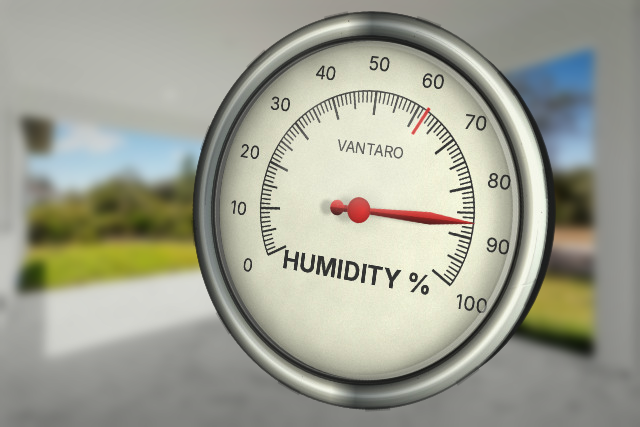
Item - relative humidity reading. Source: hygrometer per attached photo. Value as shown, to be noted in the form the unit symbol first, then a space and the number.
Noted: % 87
